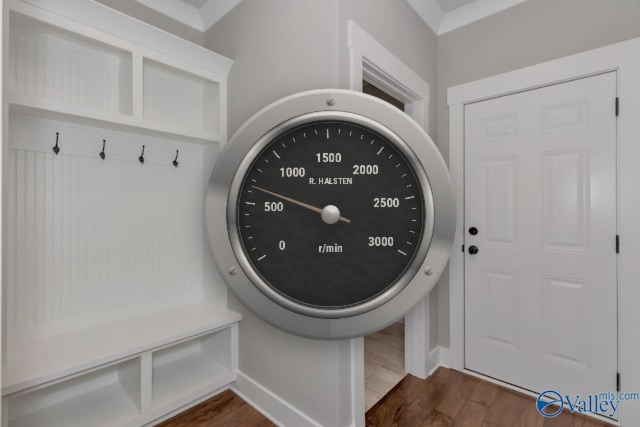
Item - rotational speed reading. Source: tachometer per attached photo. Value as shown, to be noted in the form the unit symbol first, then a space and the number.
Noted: rpm 650
